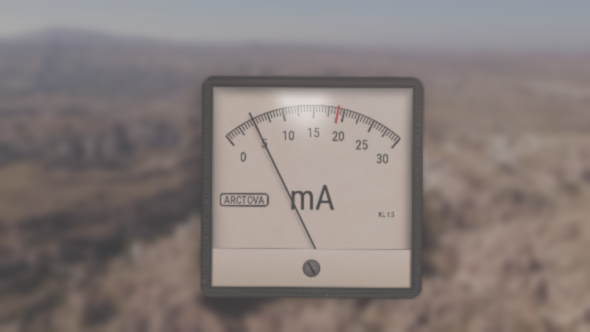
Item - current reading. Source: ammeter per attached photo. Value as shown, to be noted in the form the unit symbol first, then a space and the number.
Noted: mA 5
